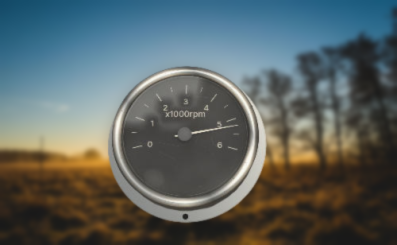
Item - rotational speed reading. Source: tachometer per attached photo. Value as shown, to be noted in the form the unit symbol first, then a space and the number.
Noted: rpm 5250
